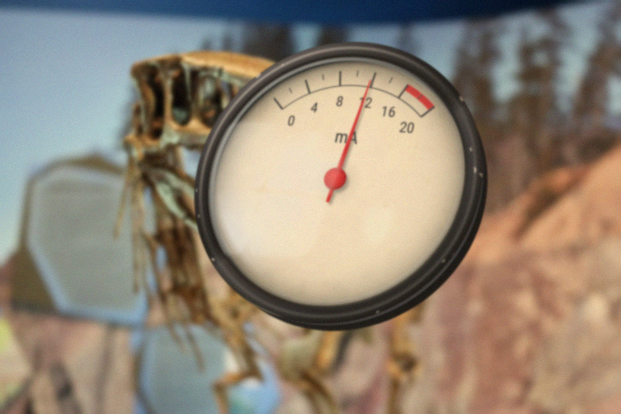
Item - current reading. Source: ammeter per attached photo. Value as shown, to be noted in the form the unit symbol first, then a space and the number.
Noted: mA 12
